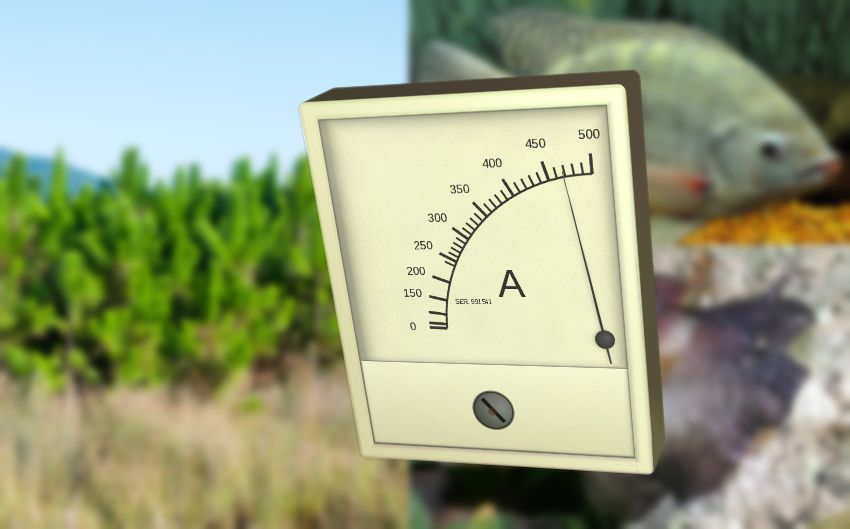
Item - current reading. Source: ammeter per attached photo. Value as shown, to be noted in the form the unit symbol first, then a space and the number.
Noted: A 470
